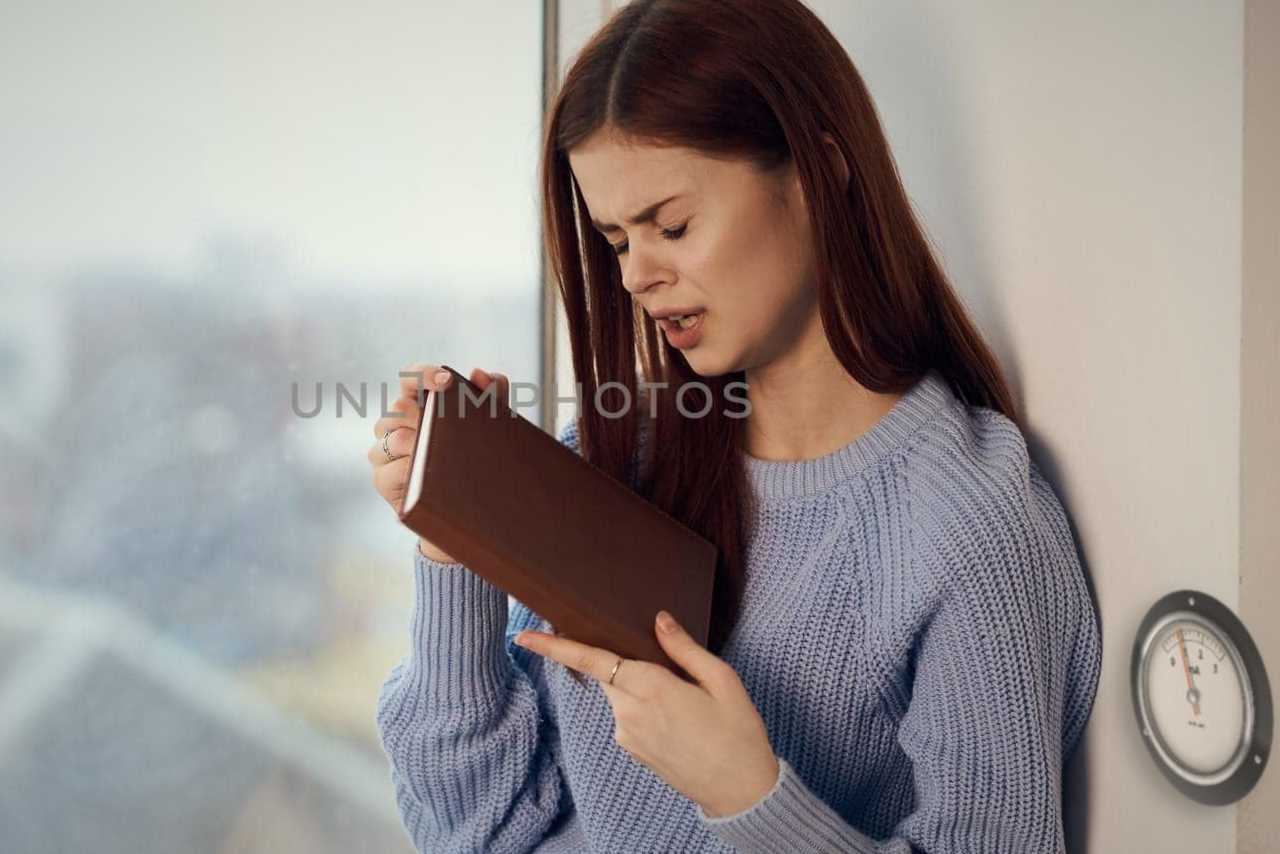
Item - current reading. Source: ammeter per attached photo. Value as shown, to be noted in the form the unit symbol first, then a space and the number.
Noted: mA 1
